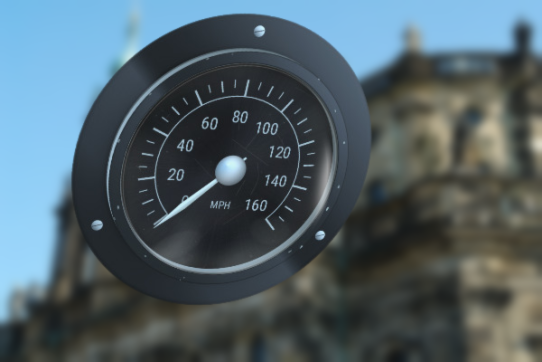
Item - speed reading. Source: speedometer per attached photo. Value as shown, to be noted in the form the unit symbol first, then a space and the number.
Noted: mph 0
